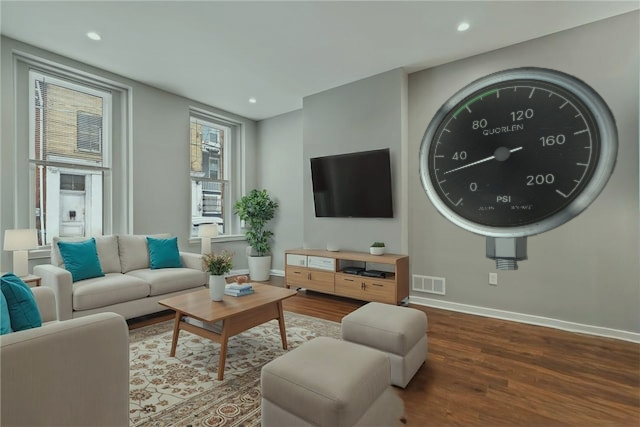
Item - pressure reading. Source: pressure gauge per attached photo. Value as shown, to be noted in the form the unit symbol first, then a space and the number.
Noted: psi 25
